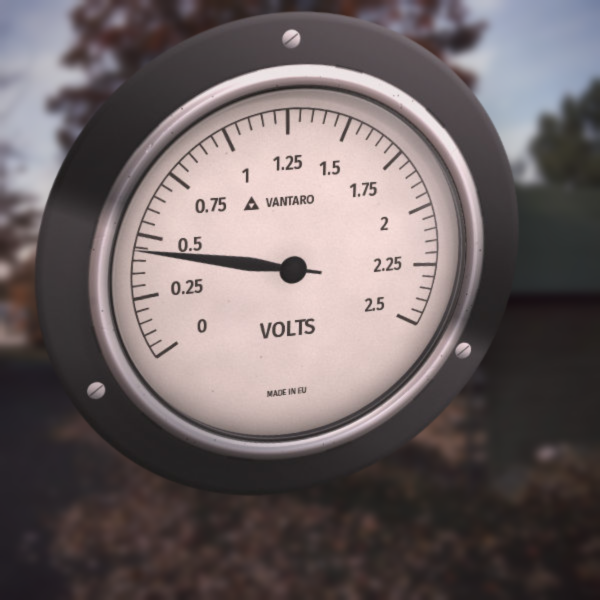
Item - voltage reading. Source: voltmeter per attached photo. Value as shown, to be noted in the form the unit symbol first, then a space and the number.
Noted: V 0.45
